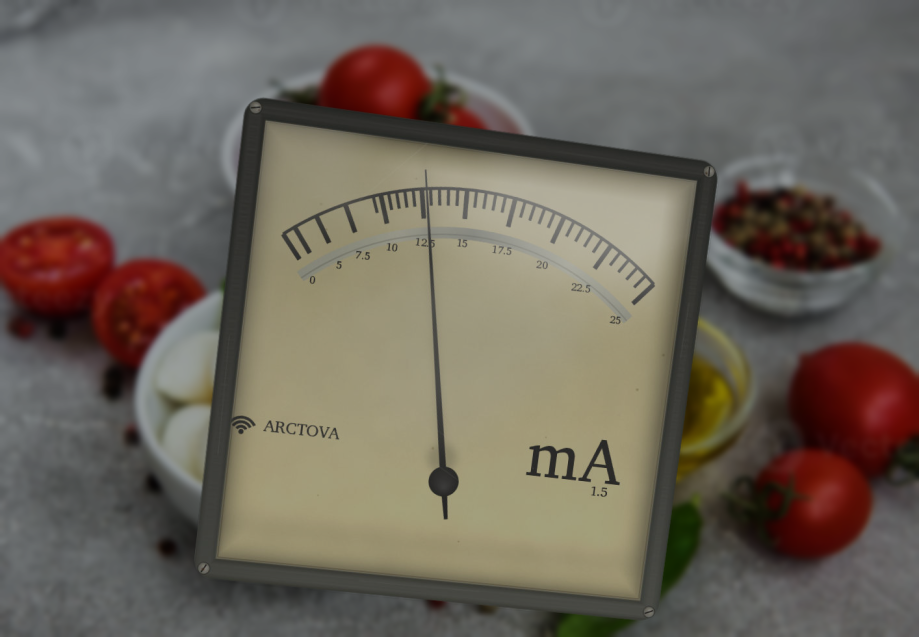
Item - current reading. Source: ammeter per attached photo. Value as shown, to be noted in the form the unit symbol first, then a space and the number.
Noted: mA 12.75
